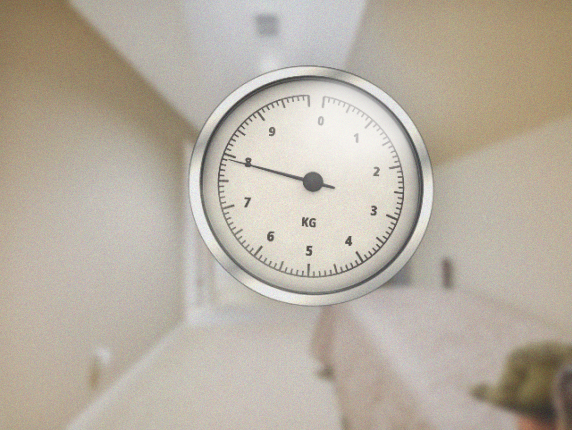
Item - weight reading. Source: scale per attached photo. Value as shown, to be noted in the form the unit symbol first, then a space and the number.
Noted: kg 7.9
